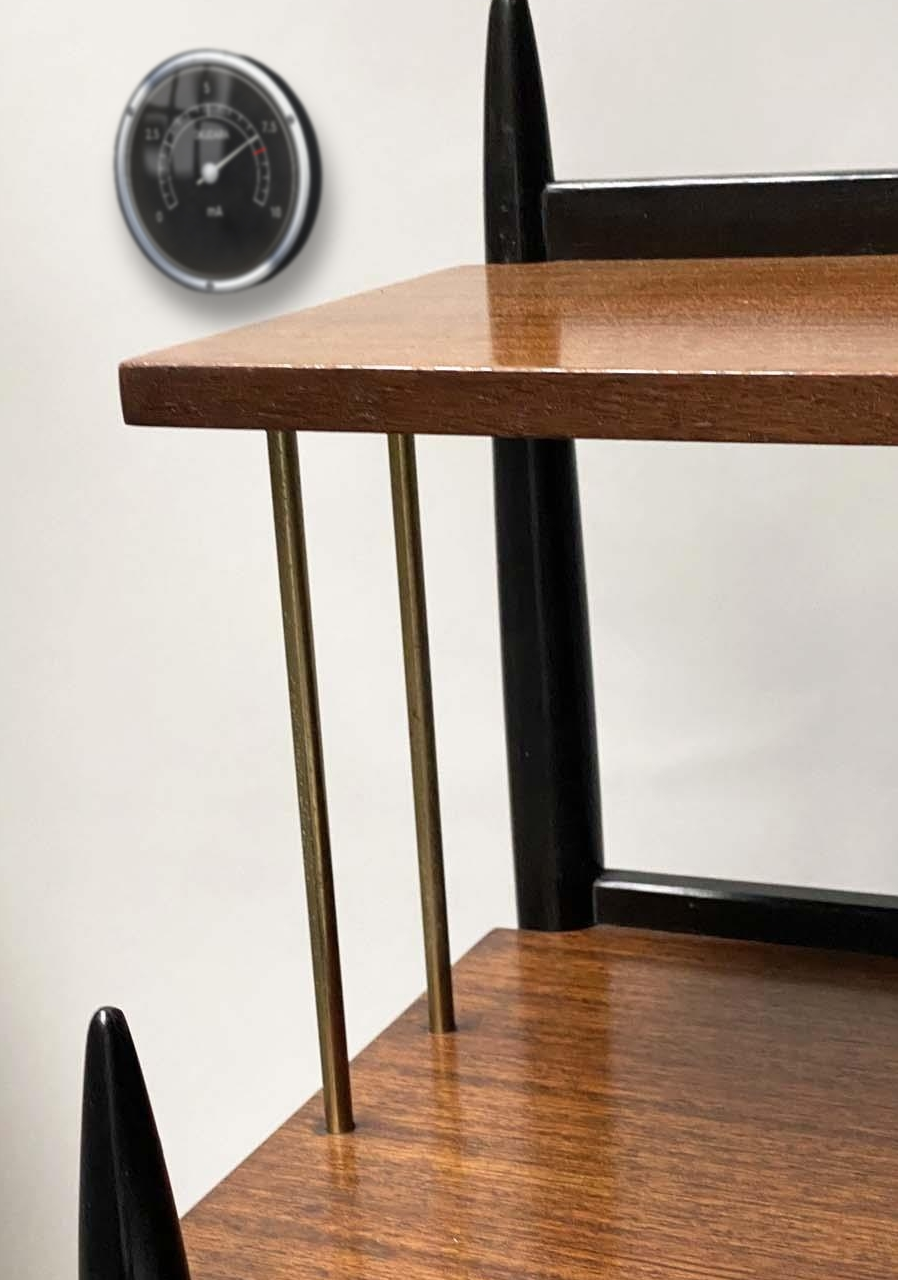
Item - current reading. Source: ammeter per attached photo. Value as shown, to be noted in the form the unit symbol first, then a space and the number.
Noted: mA 7.5
